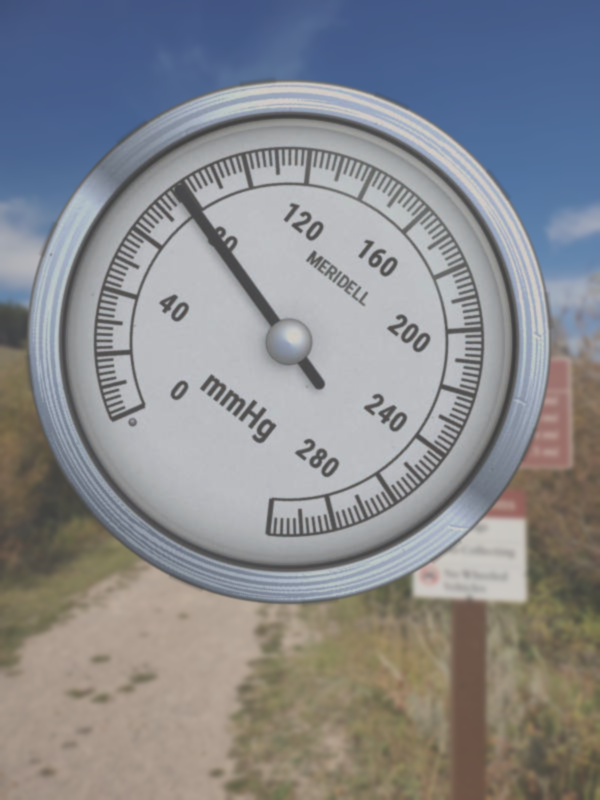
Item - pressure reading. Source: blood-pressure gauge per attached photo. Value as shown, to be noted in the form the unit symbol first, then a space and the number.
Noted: mmHg 78
